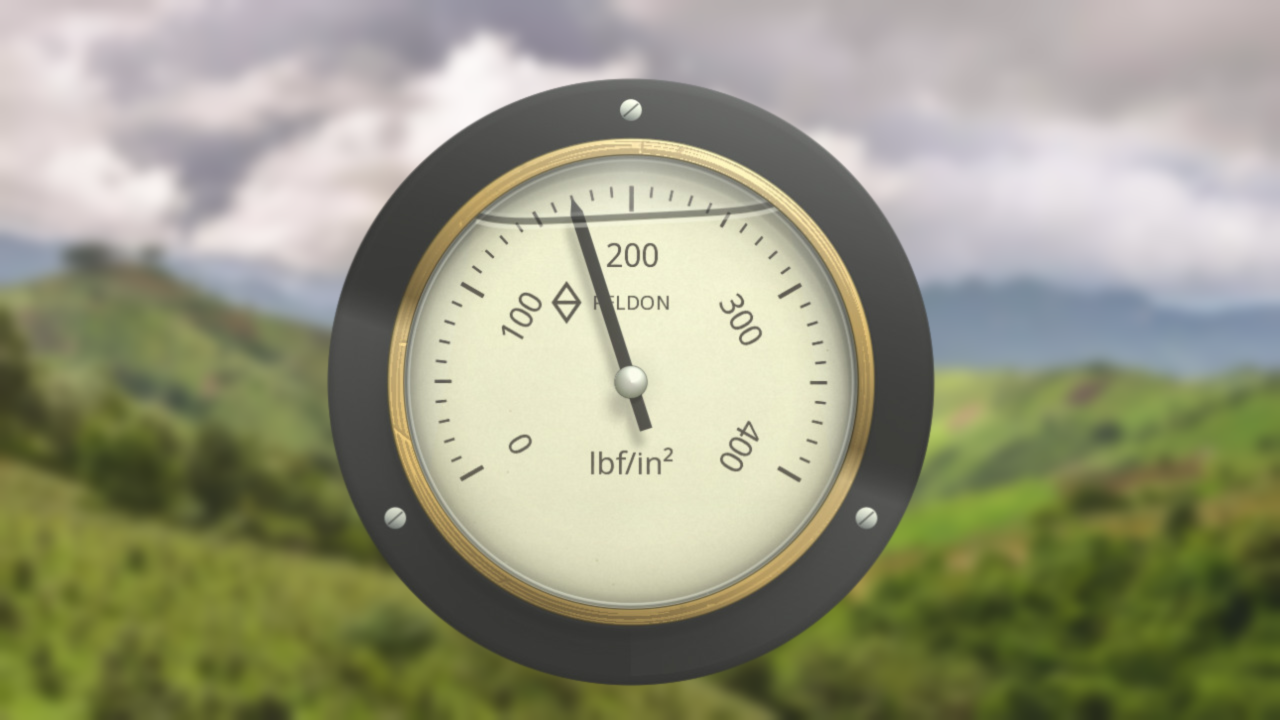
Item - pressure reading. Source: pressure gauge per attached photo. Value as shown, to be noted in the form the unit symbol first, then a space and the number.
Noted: psi 170
